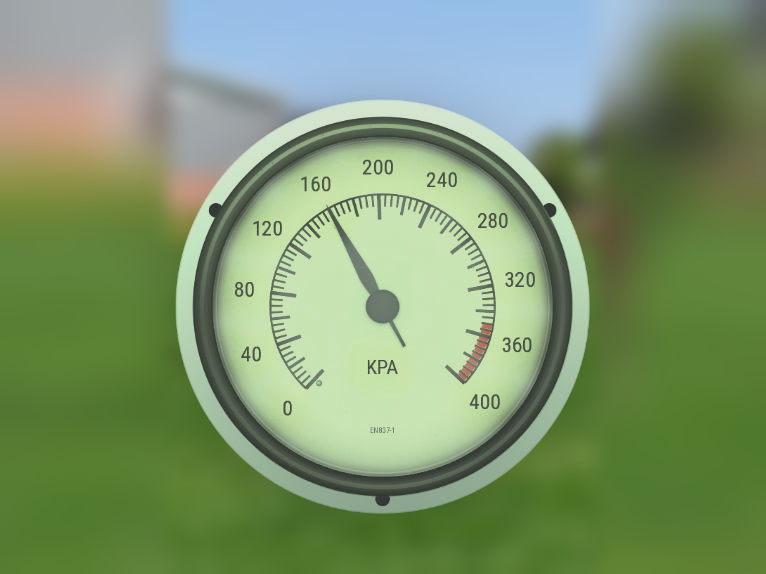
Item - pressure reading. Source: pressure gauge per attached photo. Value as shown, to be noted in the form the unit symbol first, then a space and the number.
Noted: kPa 160
